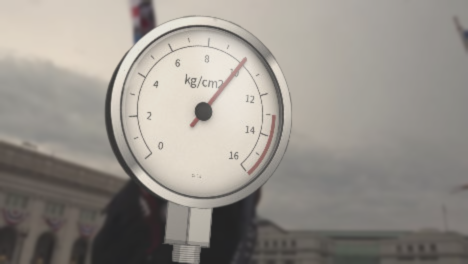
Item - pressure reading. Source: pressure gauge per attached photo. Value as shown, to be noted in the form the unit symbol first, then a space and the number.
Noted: kg/cm² 10
